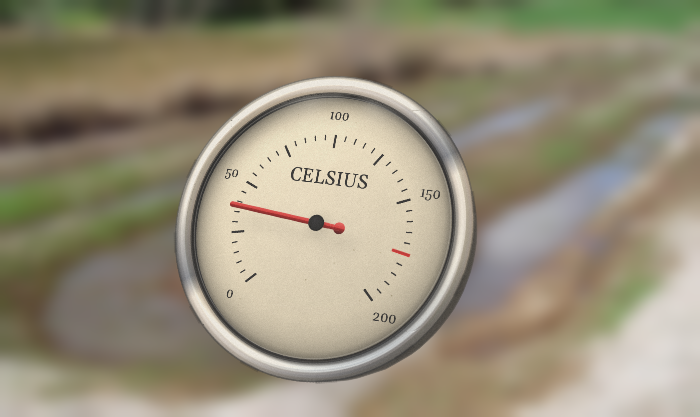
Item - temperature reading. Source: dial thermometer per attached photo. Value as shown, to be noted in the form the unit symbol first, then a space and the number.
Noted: °C 37.5
